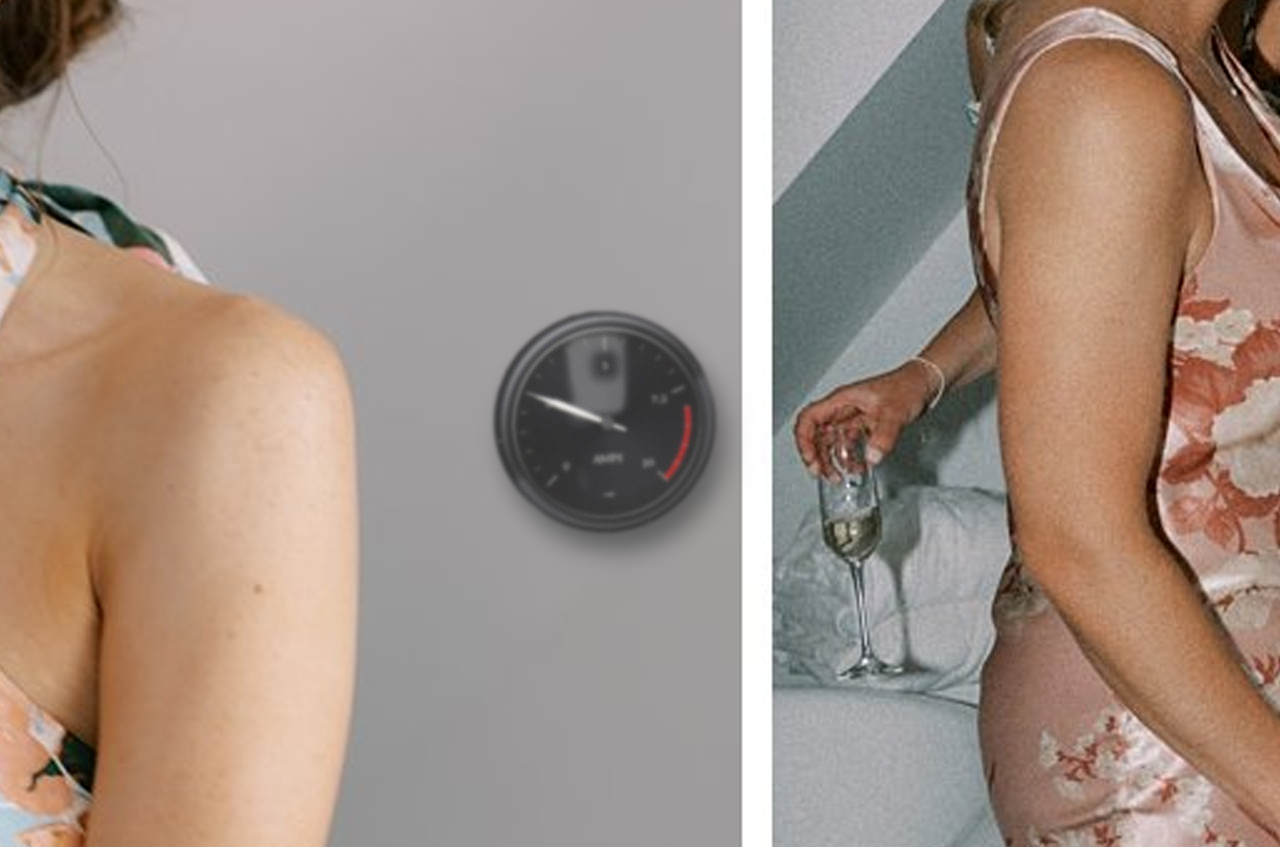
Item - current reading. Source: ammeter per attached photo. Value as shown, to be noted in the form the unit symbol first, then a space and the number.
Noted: A 2.5
